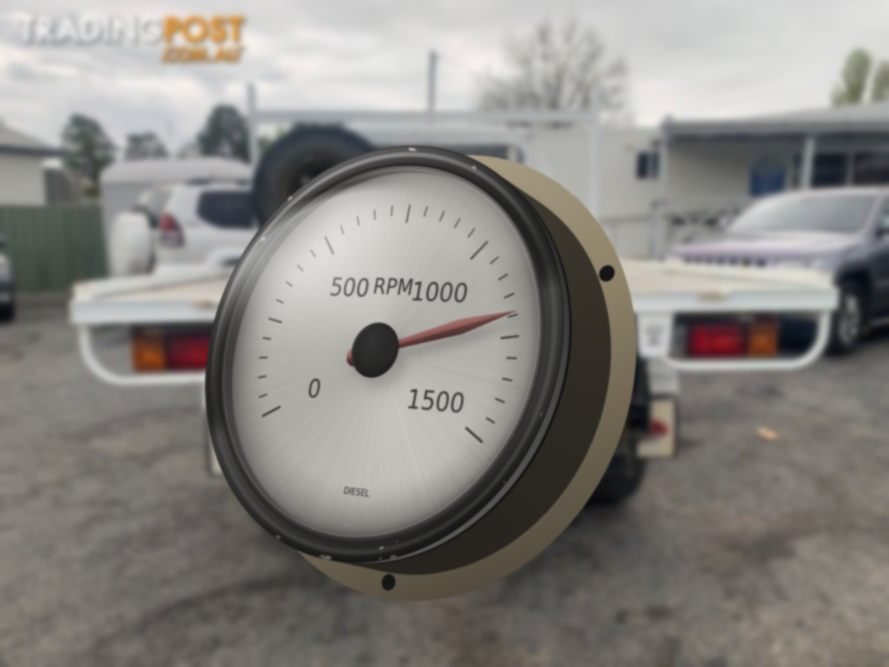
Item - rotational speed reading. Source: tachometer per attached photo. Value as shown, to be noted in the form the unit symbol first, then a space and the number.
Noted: rpm 1200
